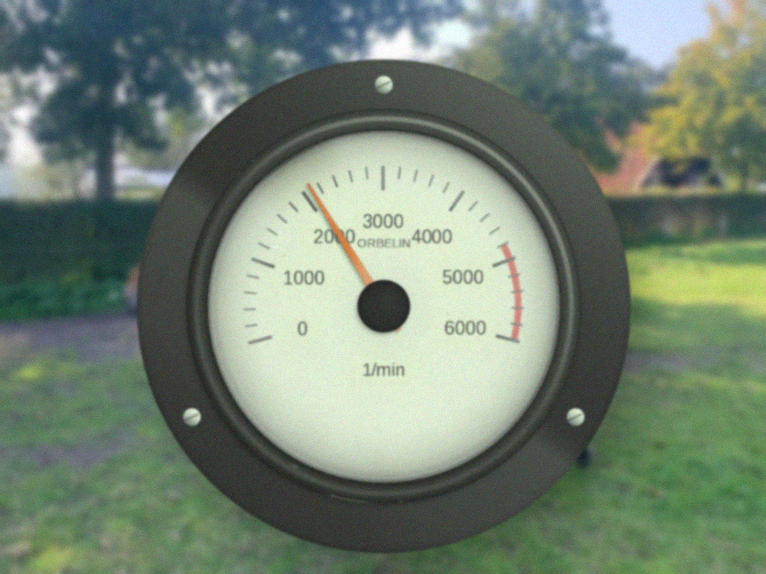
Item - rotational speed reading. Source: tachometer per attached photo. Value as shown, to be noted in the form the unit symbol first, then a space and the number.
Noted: rpm 2100
